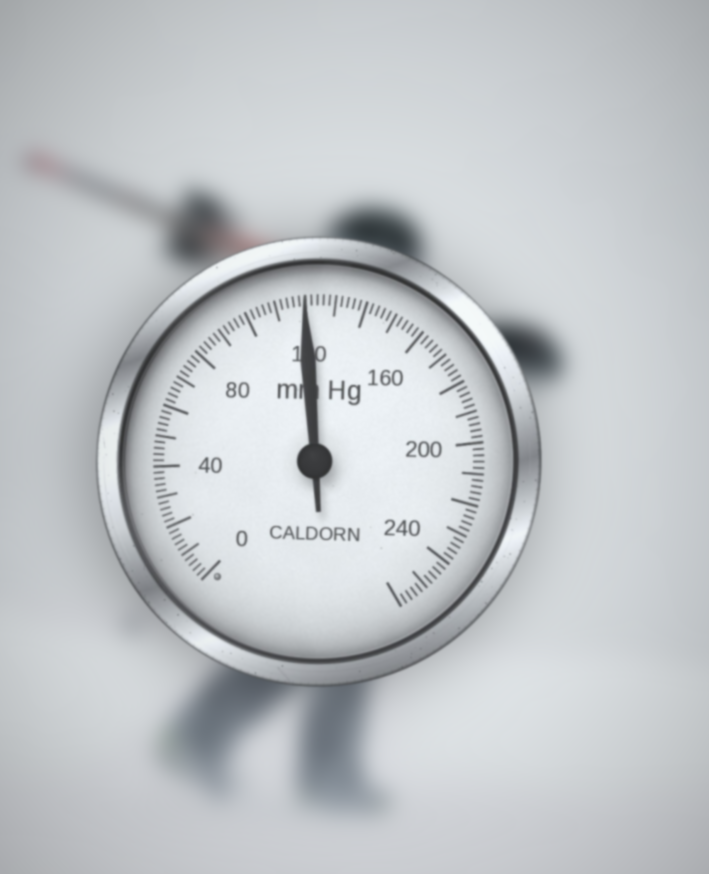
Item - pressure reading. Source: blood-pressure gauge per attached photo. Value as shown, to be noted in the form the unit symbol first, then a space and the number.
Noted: mmHg 120
